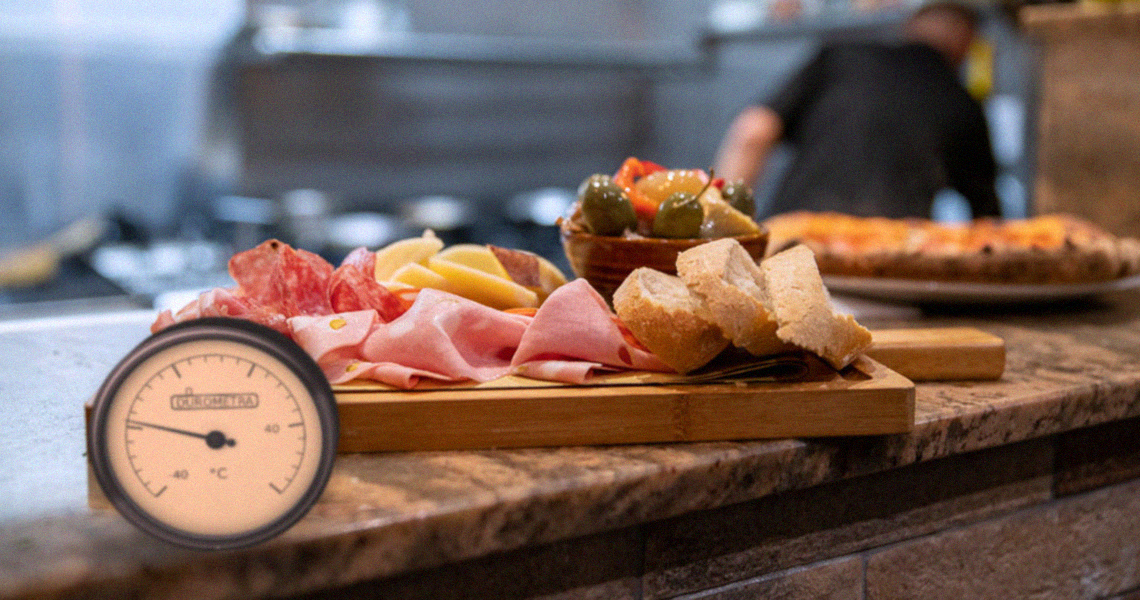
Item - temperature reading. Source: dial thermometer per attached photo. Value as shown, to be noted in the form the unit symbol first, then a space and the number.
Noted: °C -18
